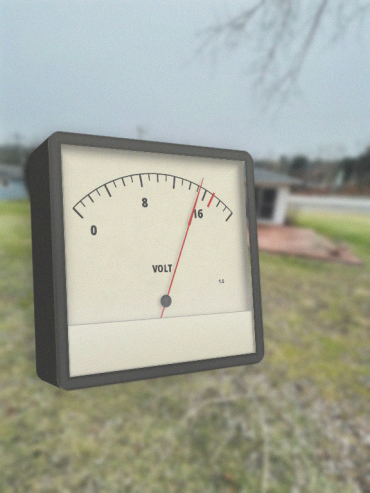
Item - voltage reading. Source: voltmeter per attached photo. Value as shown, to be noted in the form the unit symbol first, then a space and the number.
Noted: V 15
